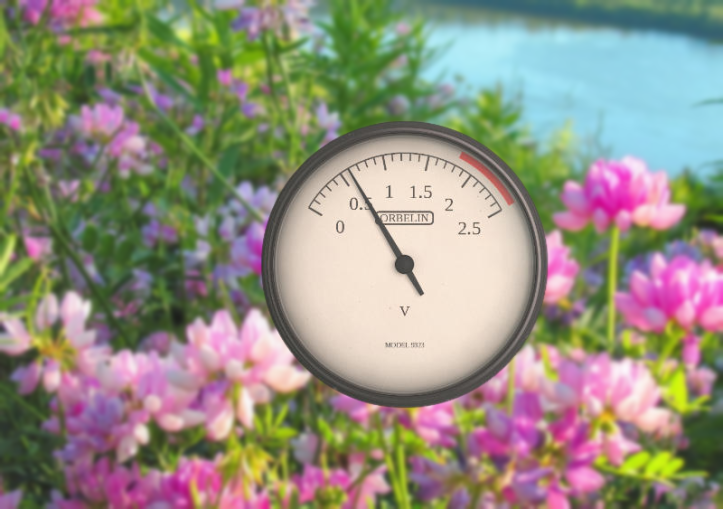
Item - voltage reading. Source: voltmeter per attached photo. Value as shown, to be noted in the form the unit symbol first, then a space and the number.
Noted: V 0.6
